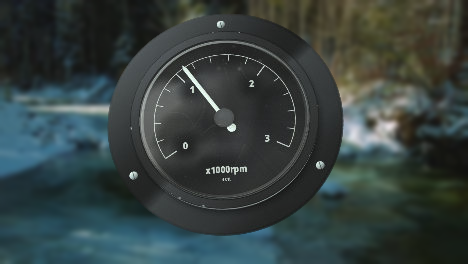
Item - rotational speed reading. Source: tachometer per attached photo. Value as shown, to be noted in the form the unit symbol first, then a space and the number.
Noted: rpm 1100
